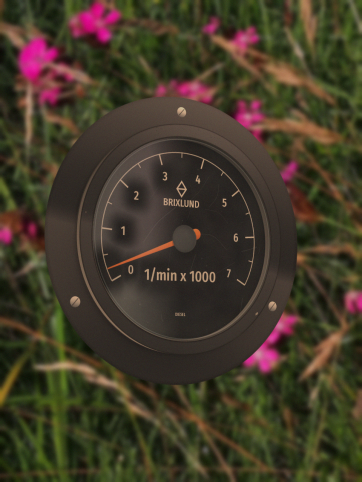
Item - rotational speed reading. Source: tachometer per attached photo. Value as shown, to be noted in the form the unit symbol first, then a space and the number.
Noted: rpm 250
